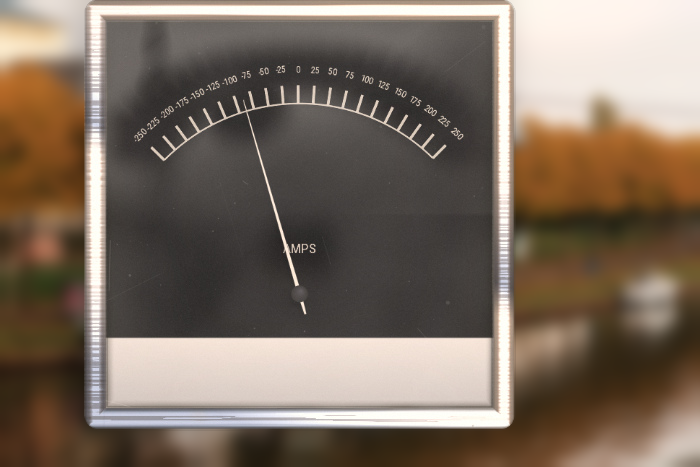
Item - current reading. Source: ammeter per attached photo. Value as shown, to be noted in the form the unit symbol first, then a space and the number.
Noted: A -87.5
